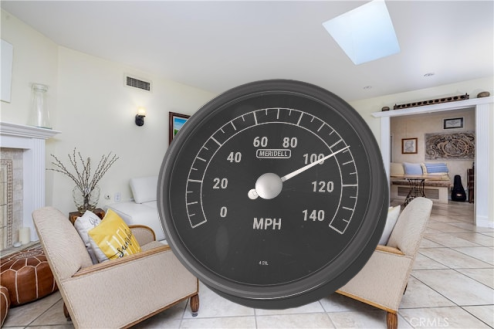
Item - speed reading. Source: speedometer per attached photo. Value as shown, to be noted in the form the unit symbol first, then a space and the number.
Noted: mph 105
